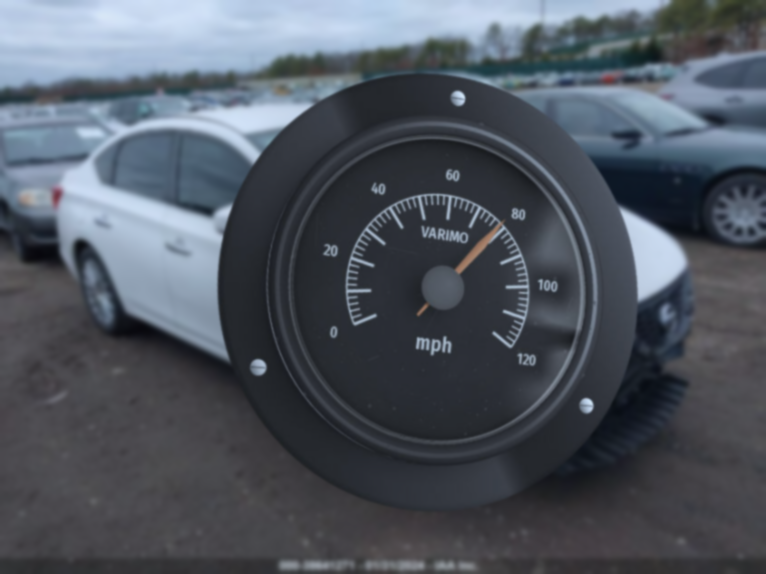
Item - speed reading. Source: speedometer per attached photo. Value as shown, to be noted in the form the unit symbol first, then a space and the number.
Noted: mph 78
